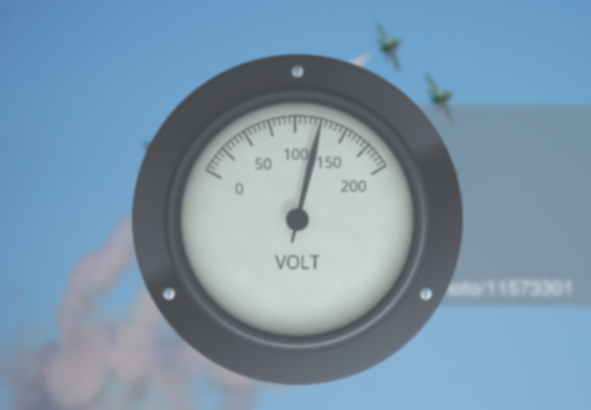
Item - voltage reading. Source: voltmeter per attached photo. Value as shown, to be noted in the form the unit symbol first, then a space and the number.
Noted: V 125
